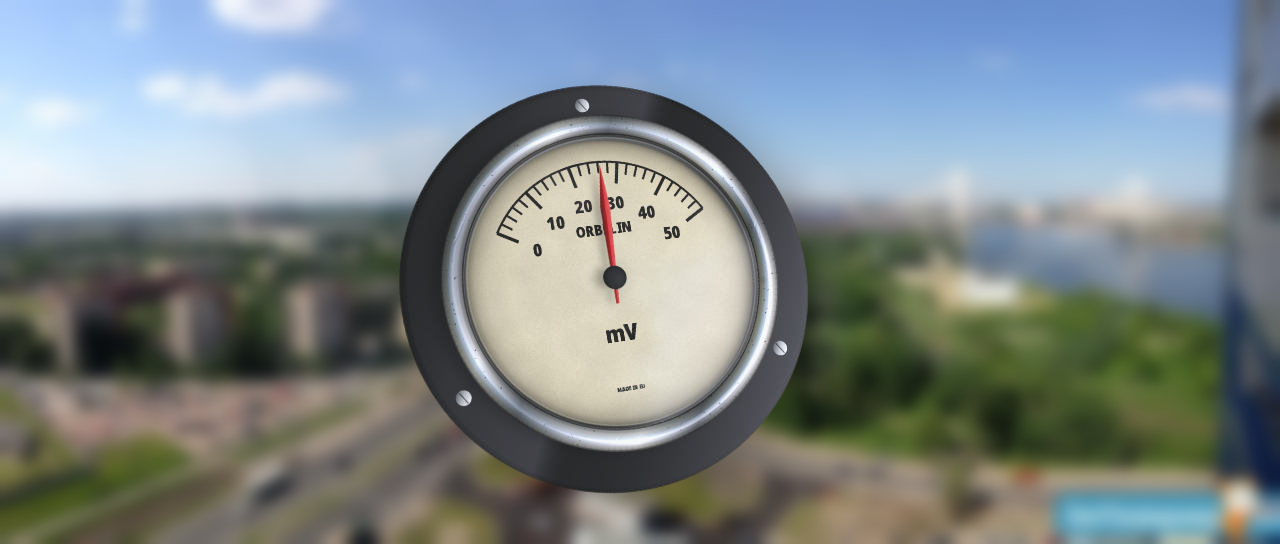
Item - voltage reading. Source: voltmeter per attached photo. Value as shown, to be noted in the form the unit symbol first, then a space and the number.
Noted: mV 26
